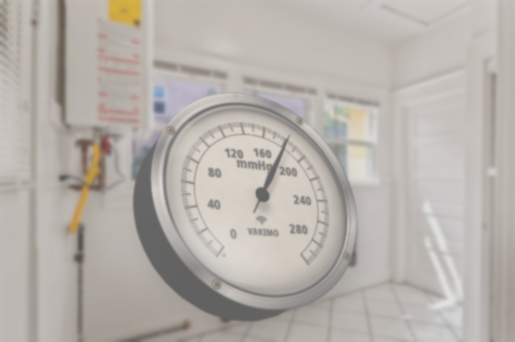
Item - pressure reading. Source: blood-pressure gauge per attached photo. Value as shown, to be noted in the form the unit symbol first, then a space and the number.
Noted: mmHg 180
